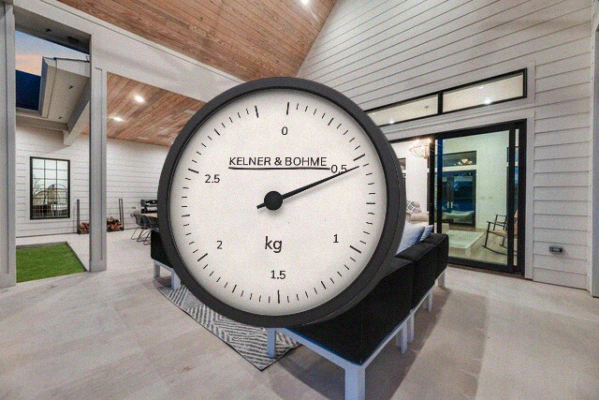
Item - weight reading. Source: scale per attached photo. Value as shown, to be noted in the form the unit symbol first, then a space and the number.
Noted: kg 0.55
